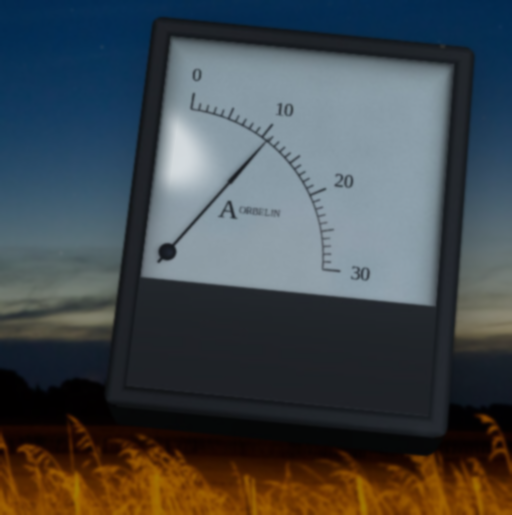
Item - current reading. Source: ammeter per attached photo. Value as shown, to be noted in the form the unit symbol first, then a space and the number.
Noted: A 11
